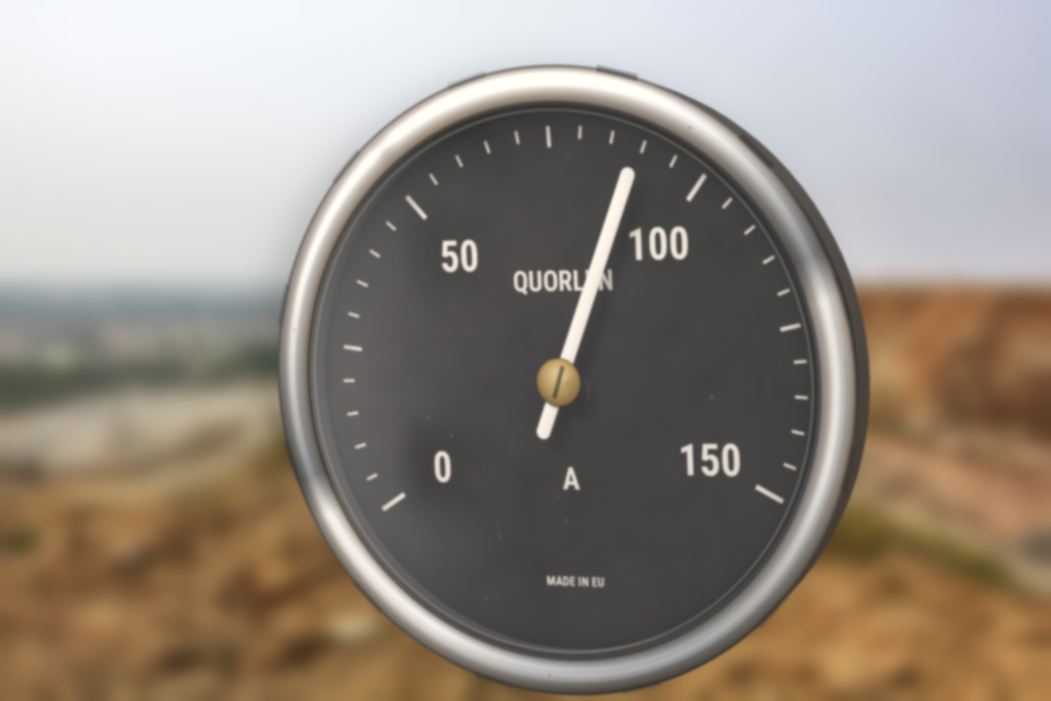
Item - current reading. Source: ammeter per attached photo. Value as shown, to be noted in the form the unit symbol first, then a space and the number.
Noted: A 90
